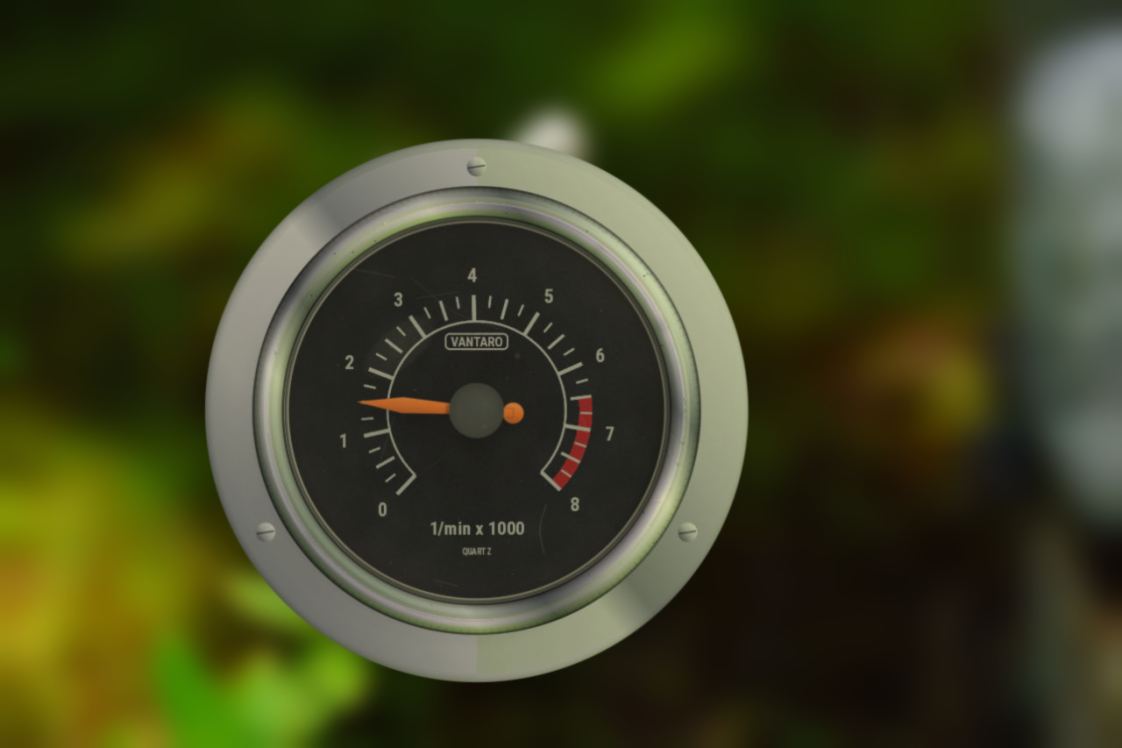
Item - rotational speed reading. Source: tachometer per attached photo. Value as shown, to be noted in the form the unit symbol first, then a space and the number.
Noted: rpm 1500
